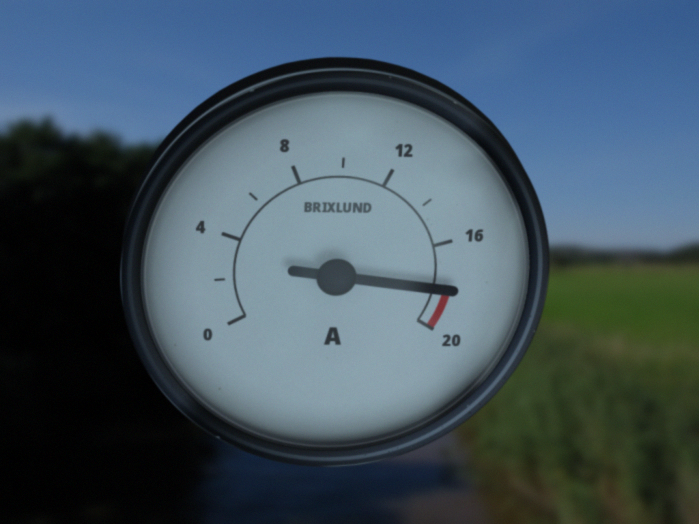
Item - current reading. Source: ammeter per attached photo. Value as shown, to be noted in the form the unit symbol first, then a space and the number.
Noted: A 18
